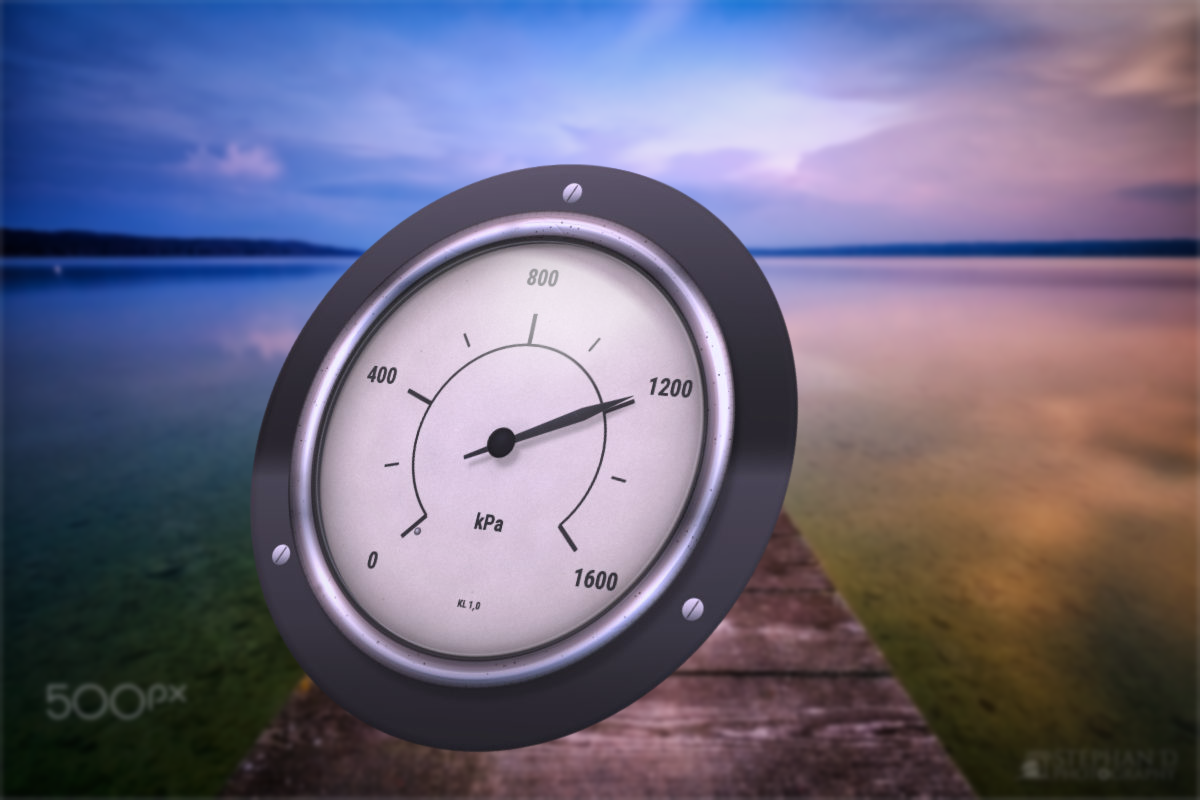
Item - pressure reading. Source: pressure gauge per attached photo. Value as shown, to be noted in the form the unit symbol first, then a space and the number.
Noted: kPa 1200
